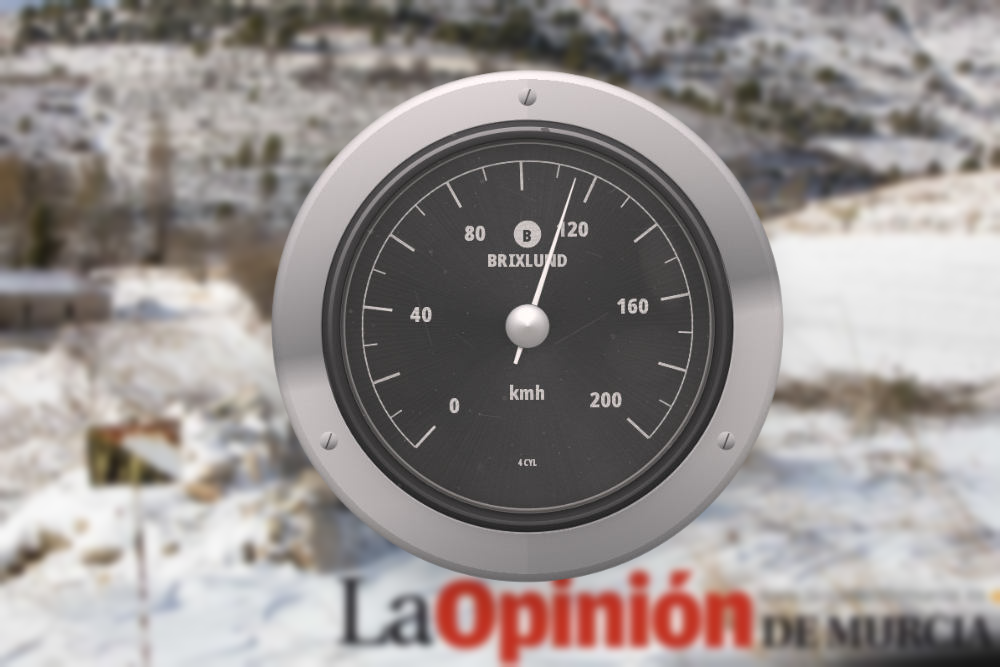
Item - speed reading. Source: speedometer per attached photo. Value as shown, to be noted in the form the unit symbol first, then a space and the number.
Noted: km/h 115
